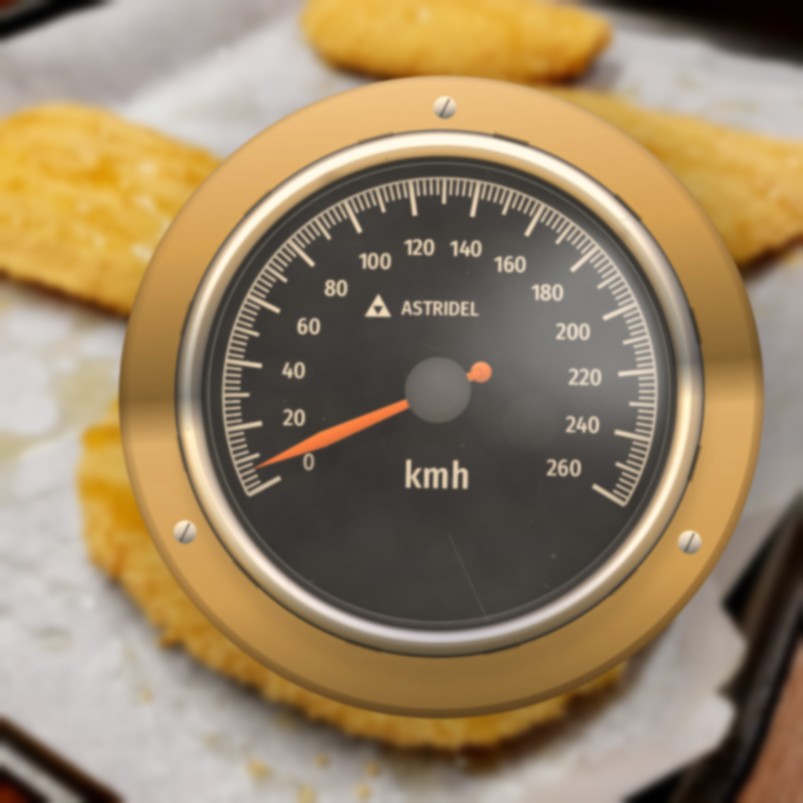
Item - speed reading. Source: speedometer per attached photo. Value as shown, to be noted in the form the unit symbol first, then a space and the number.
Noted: km/h 6
